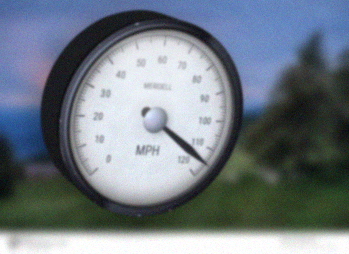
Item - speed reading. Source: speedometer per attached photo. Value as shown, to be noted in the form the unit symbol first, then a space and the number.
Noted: mph 115
